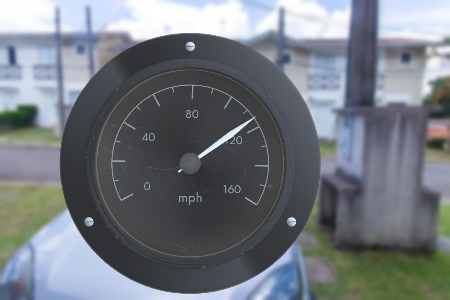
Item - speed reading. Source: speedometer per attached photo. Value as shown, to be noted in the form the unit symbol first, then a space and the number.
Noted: mph 115
